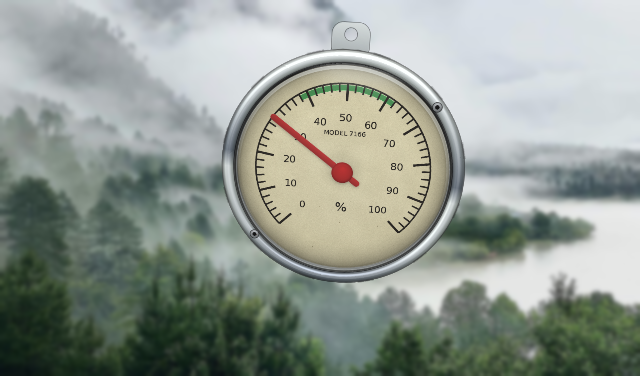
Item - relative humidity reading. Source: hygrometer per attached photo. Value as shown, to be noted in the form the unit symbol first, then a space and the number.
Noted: % 30
